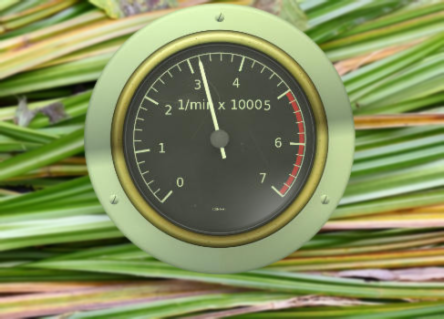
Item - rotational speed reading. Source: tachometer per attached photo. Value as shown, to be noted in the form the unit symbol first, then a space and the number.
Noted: rpm 3200
